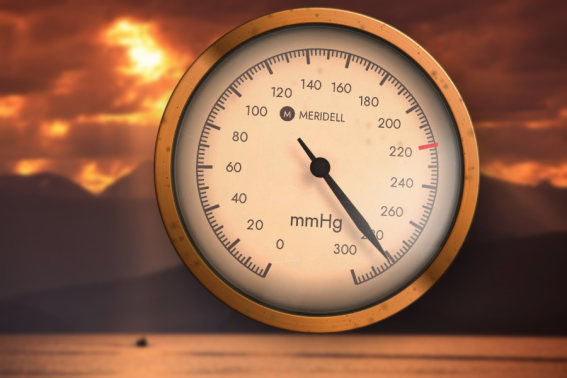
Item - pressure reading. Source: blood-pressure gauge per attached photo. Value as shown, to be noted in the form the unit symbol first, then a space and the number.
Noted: mmHg 282
